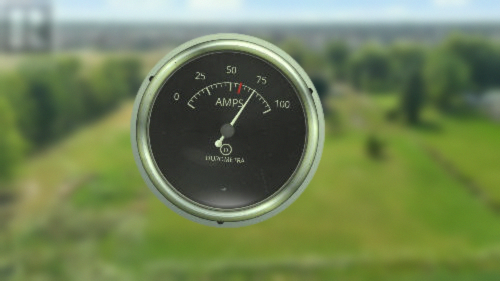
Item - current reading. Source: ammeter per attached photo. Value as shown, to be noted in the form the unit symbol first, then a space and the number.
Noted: A 75
